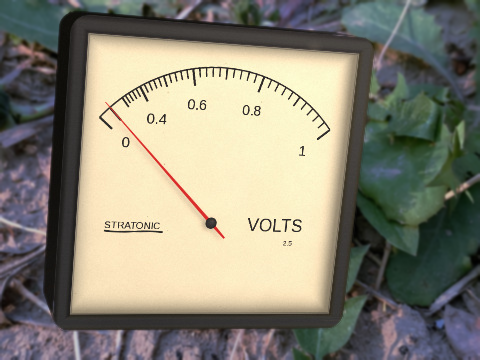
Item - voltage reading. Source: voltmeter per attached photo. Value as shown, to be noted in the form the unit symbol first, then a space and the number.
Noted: V 0.2
